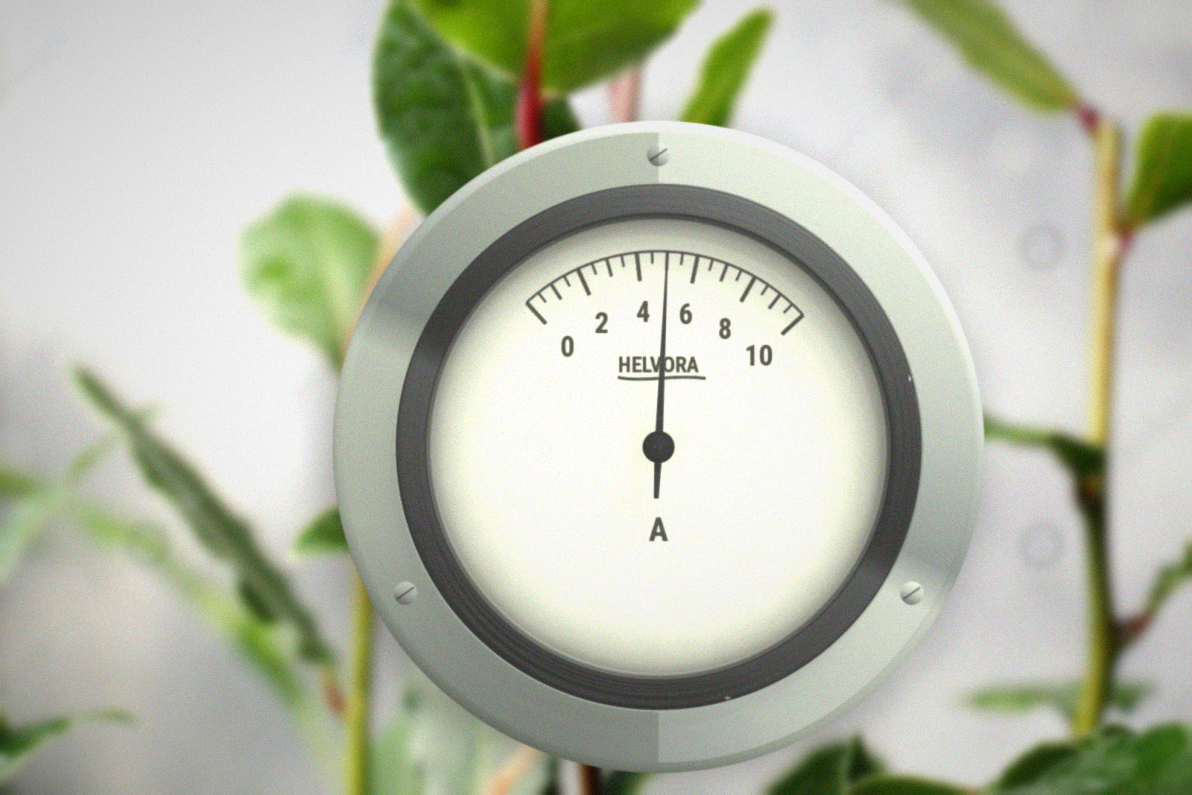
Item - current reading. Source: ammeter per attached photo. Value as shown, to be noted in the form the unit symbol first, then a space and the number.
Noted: A 5
